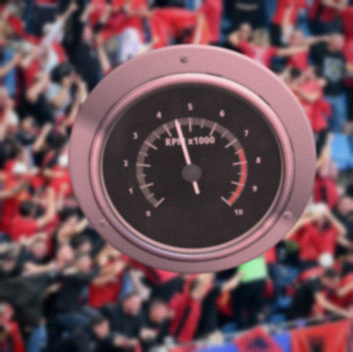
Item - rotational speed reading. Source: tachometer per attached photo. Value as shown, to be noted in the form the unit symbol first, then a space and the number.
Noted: rpm 4500
